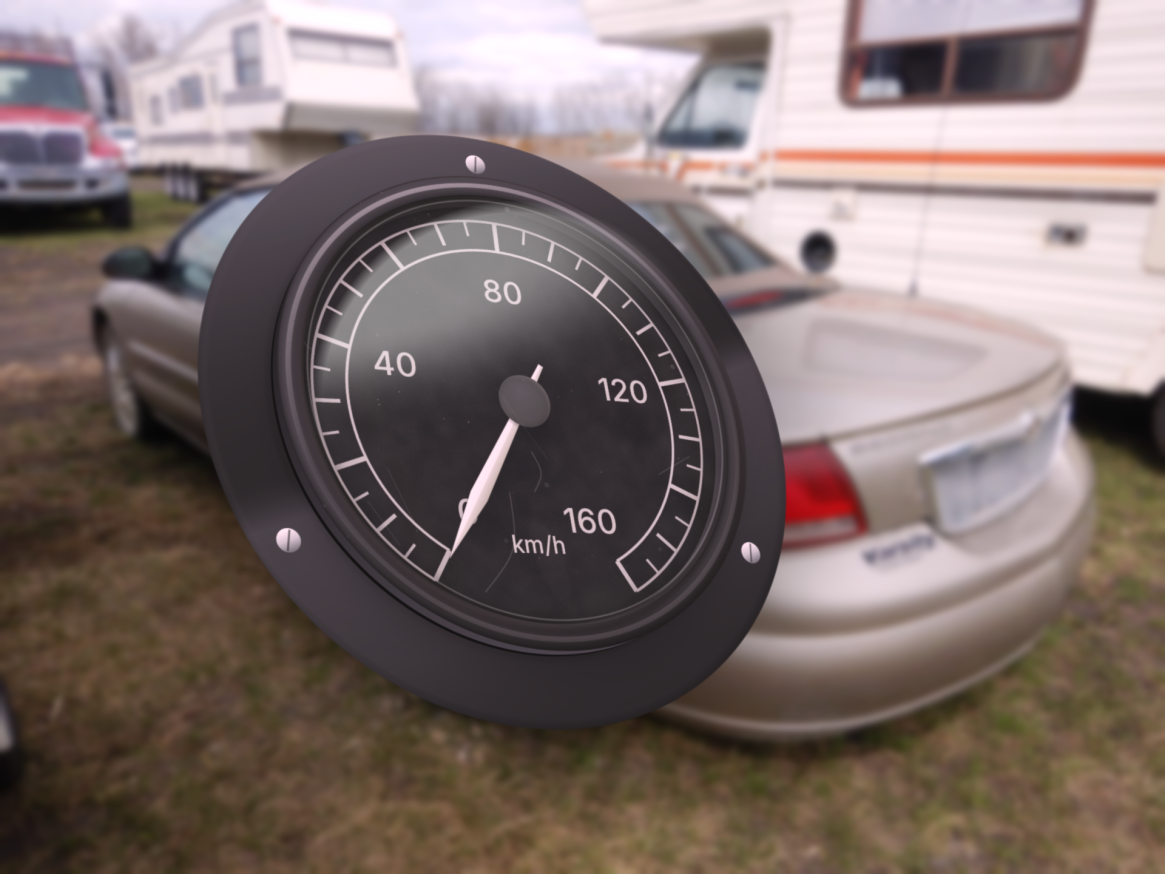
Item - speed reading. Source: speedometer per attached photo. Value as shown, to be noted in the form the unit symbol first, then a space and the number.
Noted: km/h 0
